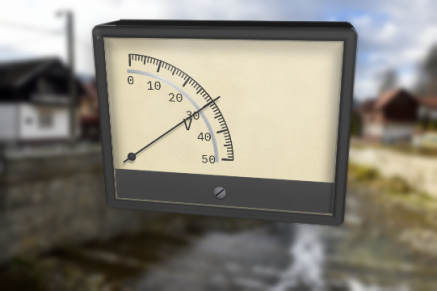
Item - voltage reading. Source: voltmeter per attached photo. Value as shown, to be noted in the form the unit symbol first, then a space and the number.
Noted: V 30
